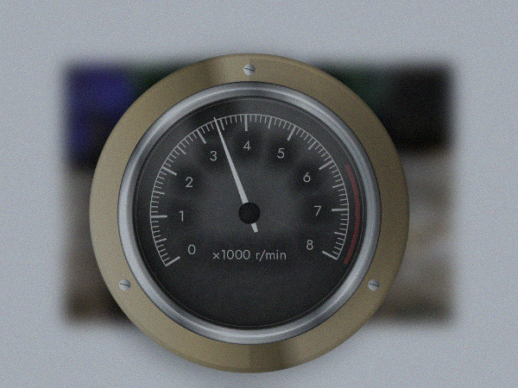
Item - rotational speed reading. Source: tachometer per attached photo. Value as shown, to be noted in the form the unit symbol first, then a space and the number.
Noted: rpm 3400
